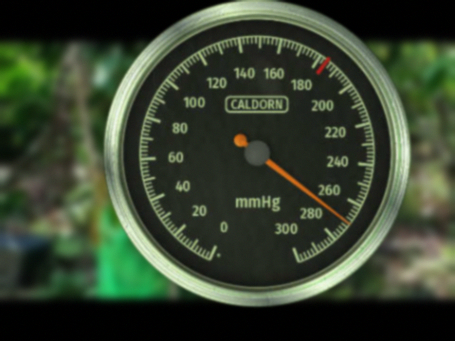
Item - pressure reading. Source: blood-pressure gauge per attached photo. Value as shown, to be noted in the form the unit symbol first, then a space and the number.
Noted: mmHg 270
